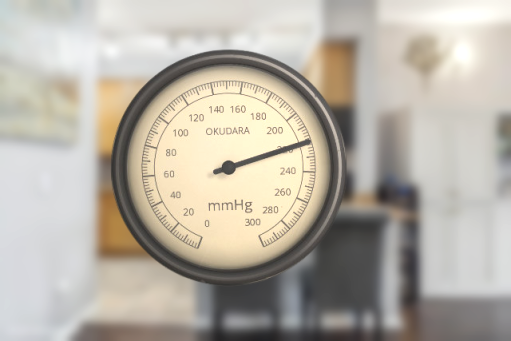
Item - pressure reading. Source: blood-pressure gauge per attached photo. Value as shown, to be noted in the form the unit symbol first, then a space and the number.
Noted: mmHg 220
